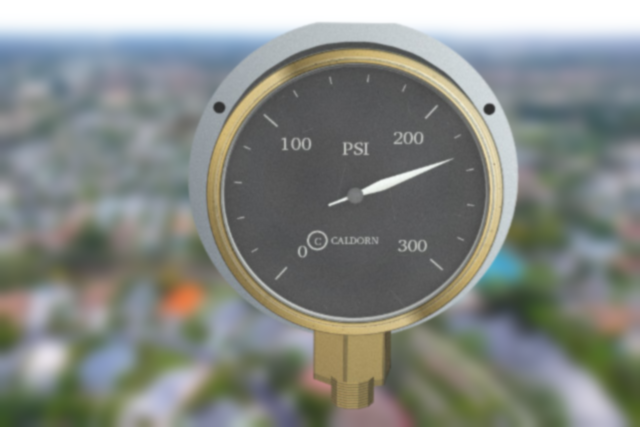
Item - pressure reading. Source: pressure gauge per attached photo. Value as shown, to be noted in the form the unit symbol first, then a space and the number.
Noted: psi 230
